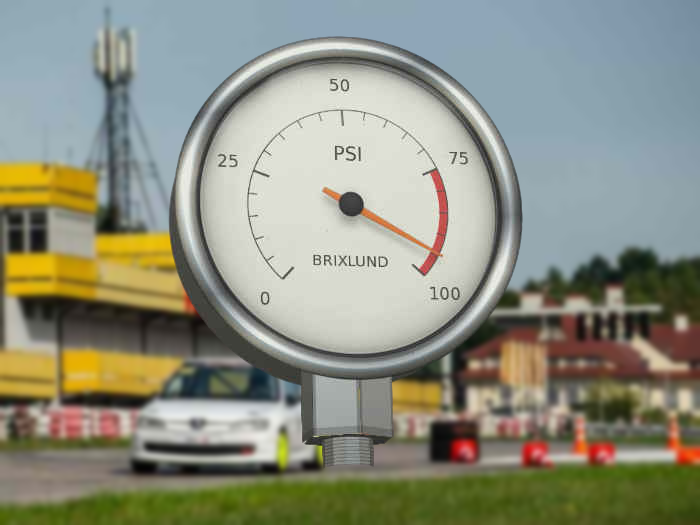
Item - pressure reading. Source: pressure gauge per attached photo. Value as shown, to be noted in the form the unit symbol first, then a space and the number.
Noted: psi 95
